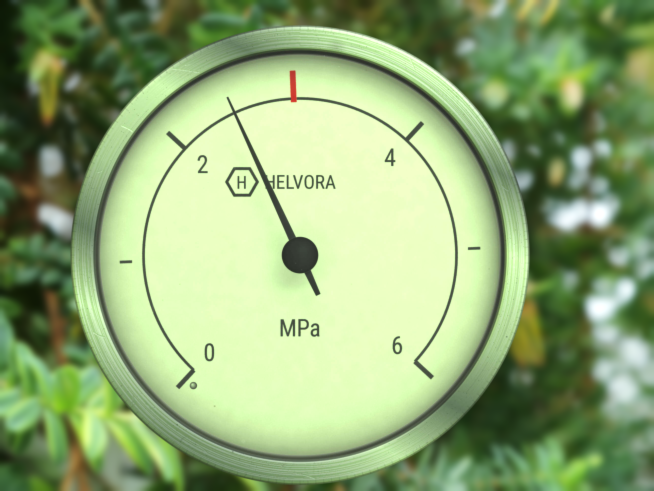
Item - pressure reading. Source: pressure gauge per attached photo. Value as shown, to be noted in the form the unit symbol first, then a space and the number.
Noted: MPa 2.5
